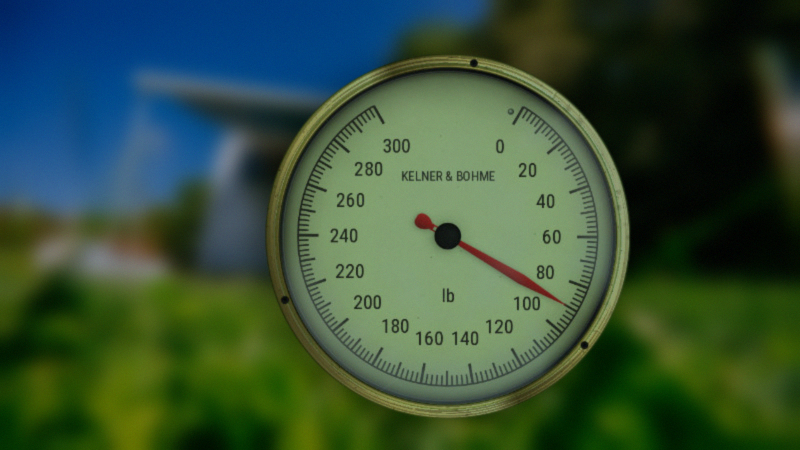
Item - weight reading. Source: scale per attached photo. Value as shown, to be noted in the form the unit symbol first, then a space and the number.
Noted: lb 90
